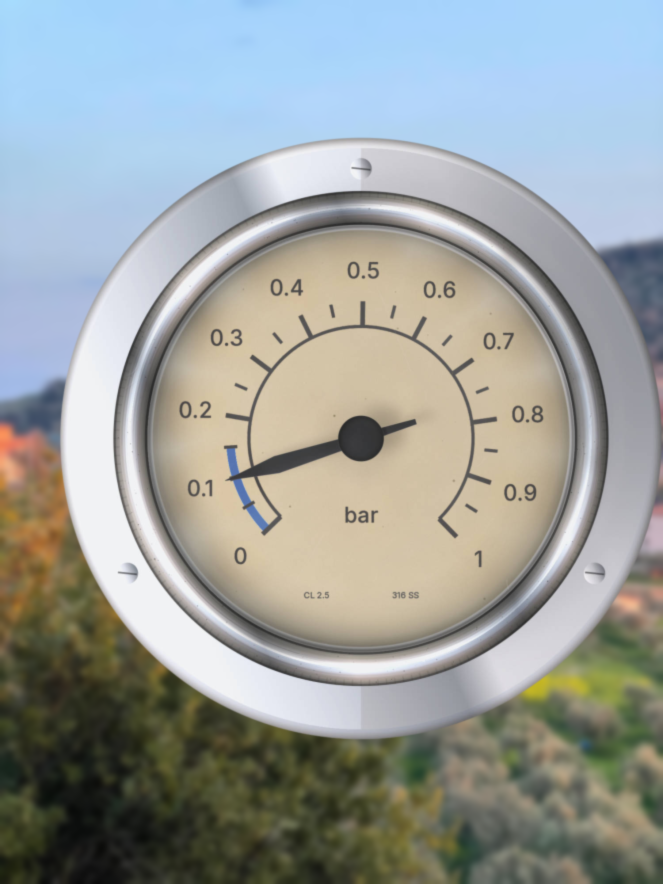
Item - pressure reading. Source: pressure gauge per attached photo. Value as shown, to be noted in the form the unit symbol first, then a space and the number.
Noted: bar 0.1
